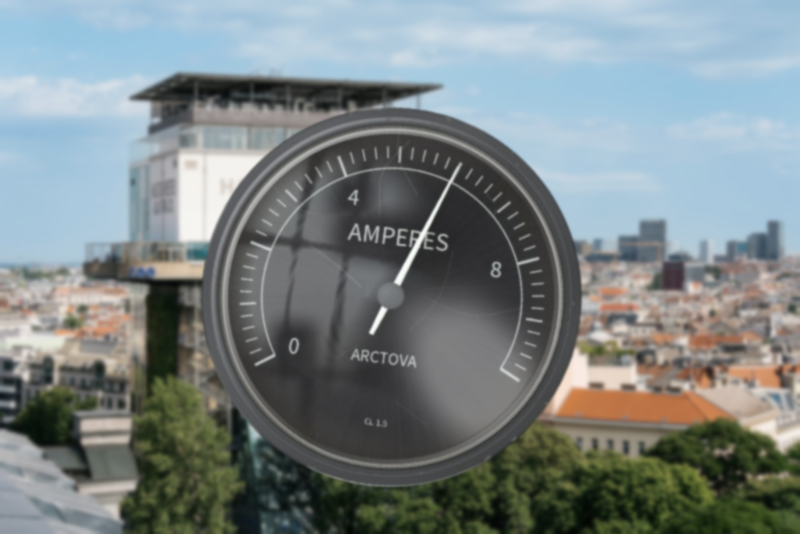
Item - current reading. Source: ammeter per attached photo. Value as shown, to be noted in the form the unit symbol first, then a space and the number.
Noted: A 6
